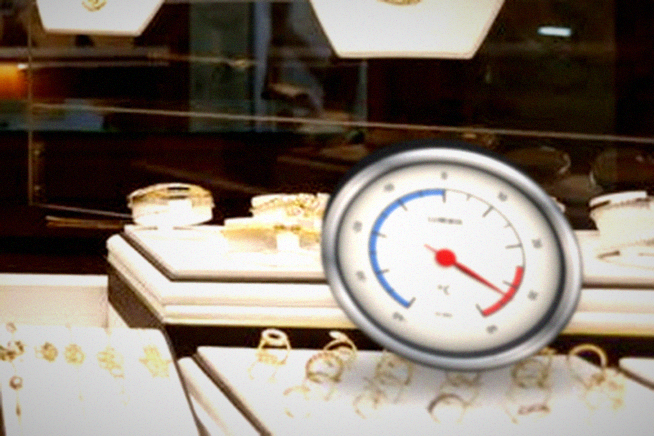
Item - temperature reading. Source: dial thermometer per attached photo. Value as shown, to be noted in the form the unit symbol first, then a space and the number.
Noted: °C 32.5
